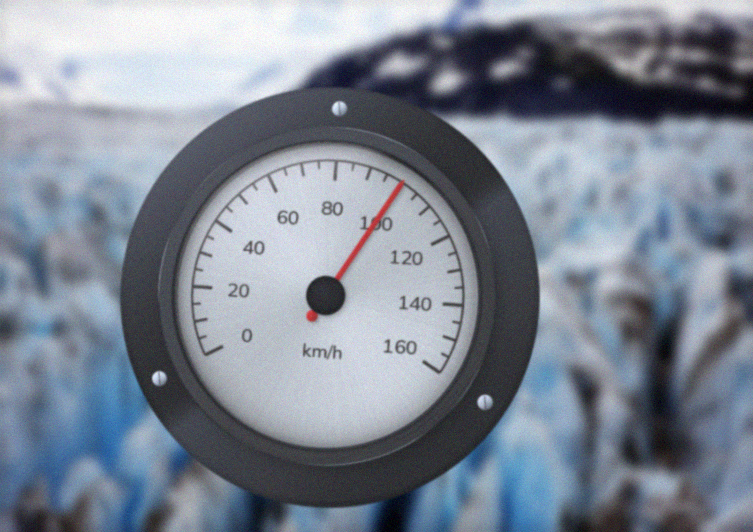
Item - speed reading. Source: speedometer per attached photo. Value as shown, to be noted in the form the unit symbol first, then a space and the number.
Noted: km/h 100
